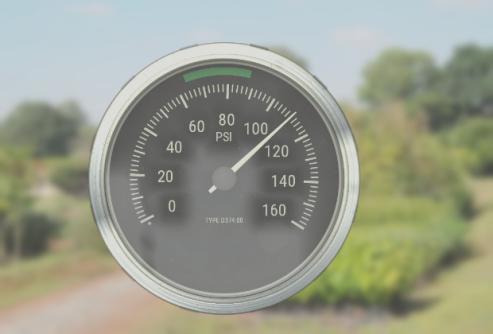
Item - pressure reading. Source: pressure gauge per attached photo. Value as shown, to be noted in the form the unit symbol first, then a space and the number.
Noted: psi 110
